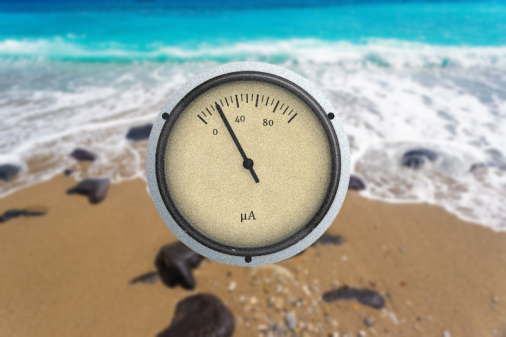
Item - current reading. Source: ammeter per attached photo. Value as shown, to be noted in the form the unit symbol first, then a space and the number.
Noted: µA 20
